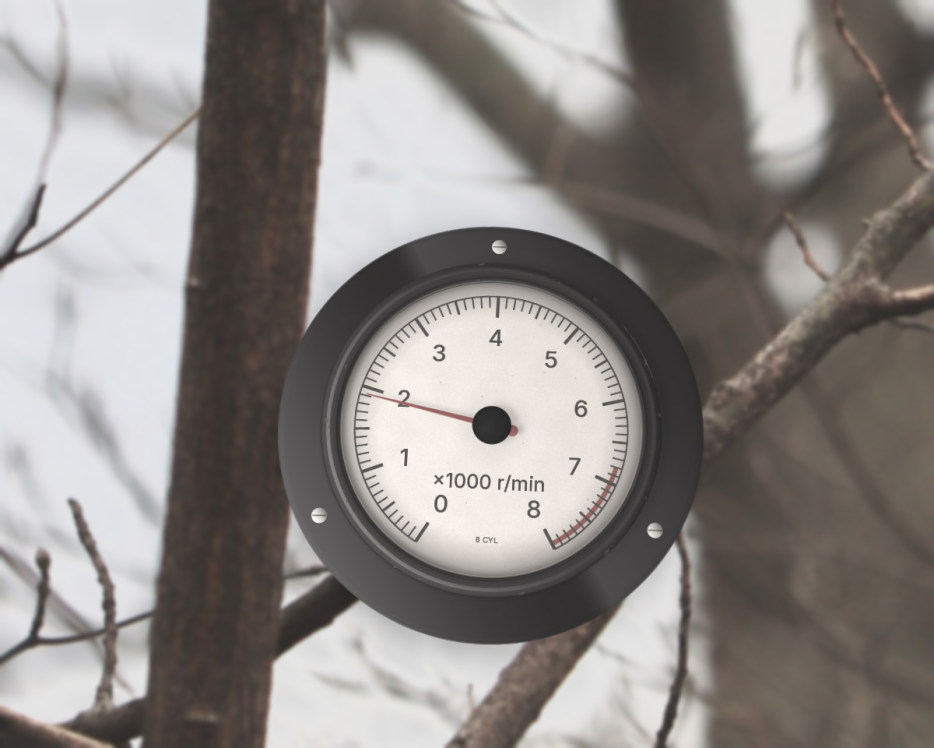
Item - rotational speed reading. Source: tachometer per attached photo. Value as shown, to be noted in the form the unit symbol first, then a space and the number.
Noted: rpm 1900
